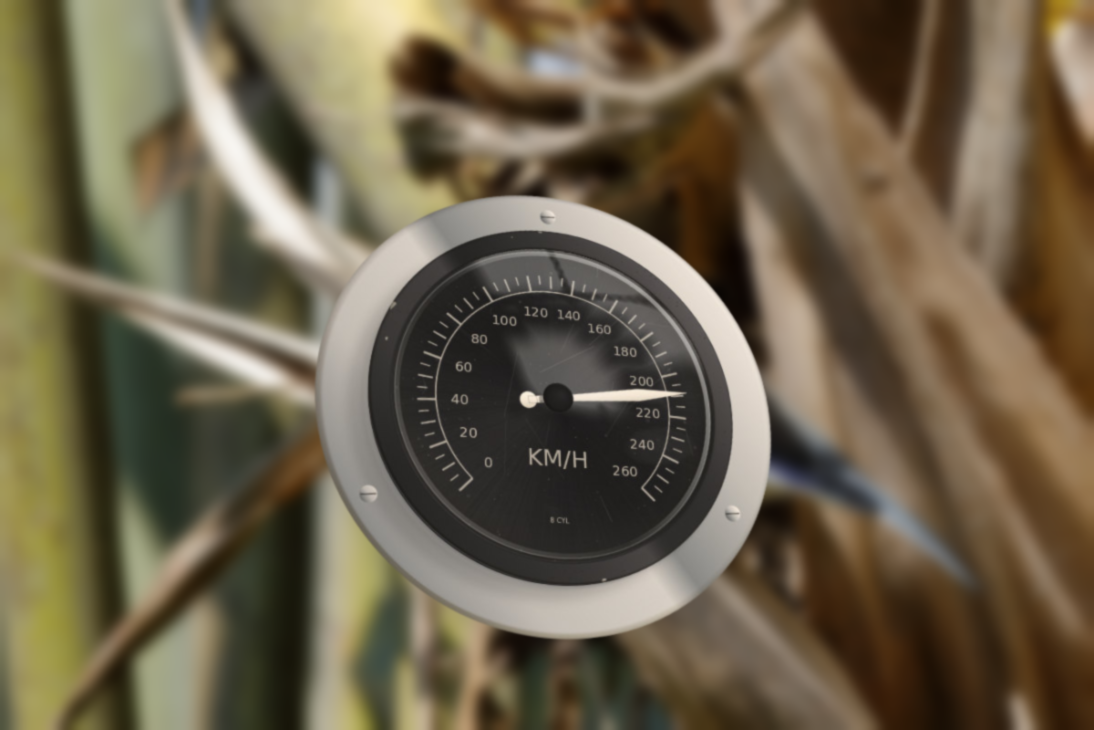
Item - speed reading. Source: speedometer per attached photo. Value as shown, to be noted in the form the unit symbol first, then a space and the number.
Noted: km/h 210
